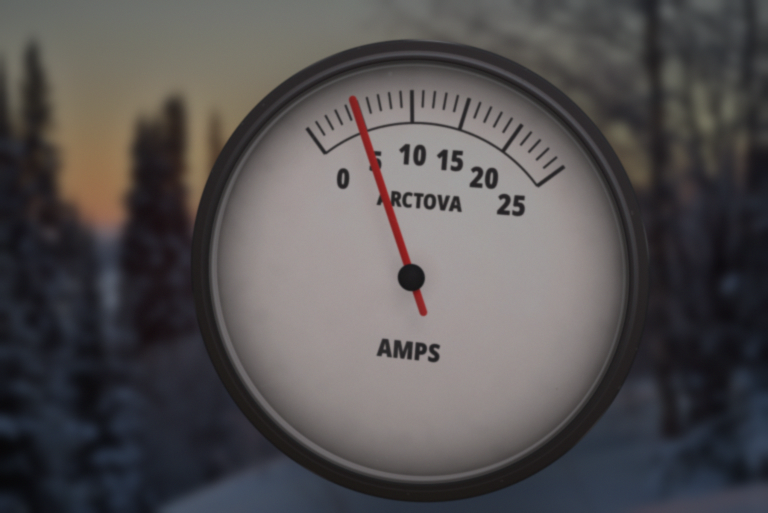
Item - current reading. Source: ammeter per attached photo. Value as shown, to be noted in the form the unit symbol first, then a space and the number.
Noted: A 5
